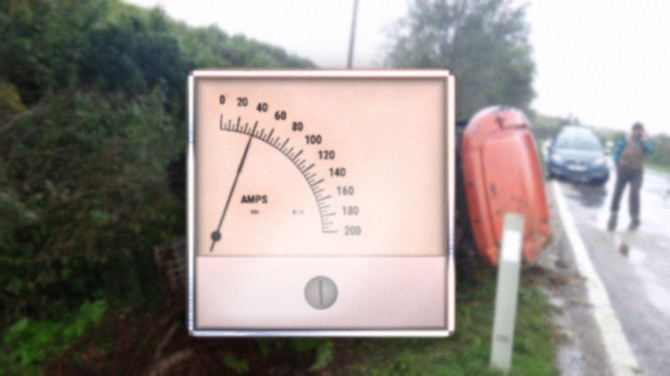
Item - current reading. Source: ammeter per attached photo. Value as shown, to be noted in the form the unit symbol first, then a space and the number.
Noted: A 40
